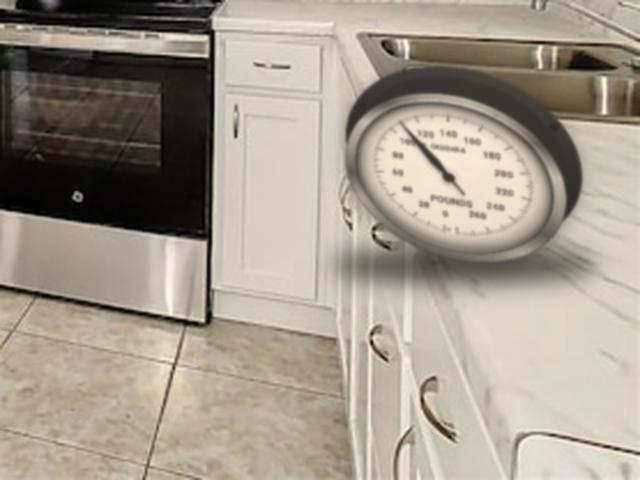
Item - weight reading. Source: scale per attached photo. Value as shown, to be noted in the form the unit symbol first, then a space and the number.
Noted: lb 110
